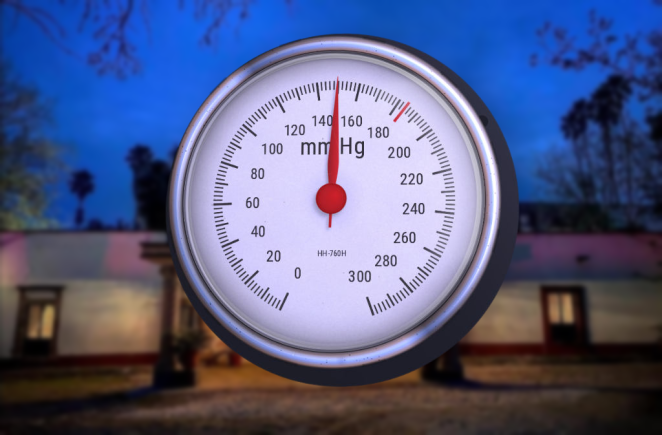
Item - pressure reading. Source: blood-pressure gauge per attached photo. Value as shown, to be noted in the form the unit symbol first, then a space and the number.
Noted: mmHg 150
